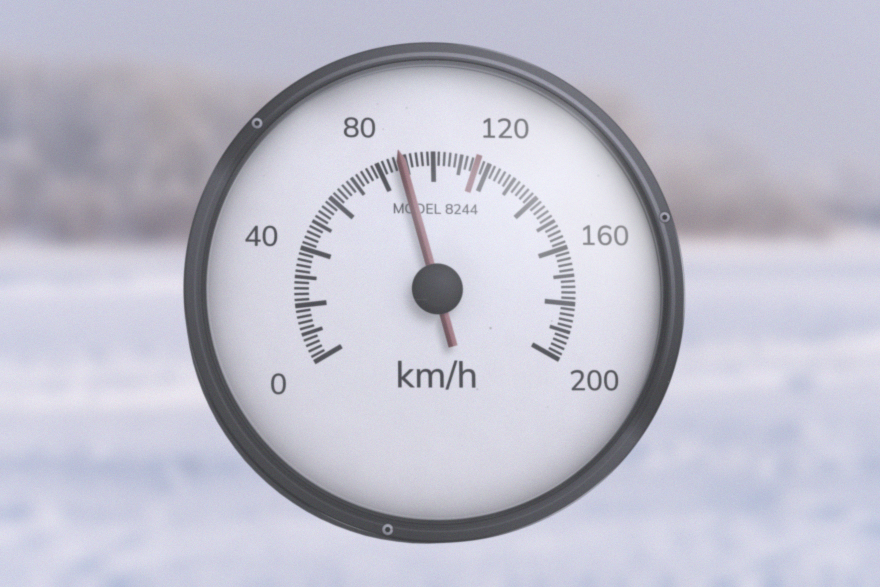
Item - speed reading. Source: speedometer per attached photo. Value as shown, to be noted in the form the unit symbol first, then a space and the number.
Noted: km/h 88
